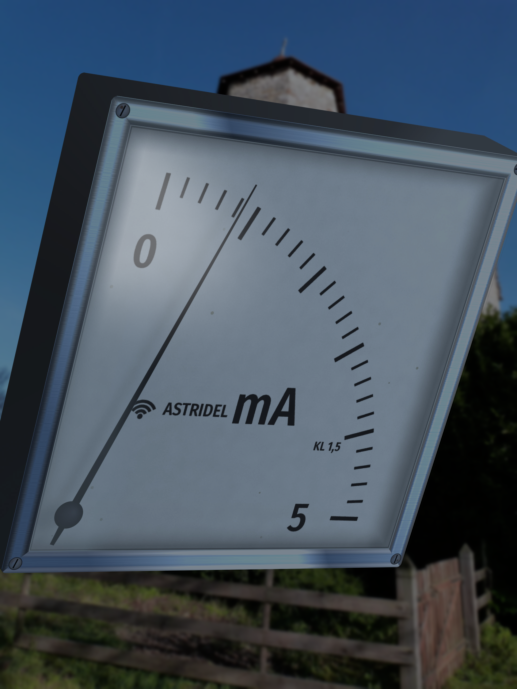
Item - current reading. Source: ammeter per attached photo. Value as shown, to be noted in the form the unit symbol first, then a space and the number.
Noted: mA 0.8
